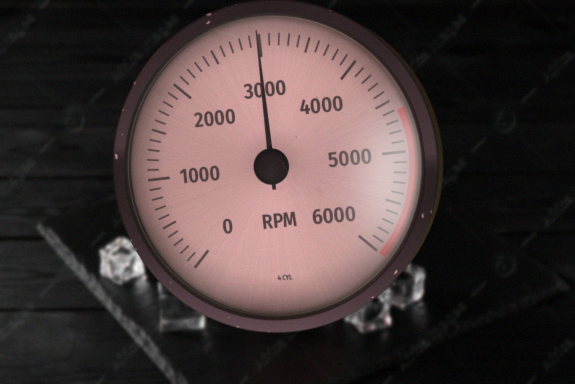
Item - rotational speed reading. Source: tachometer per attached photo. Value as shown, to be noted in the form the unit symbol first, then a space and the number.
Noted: rpm 3000
